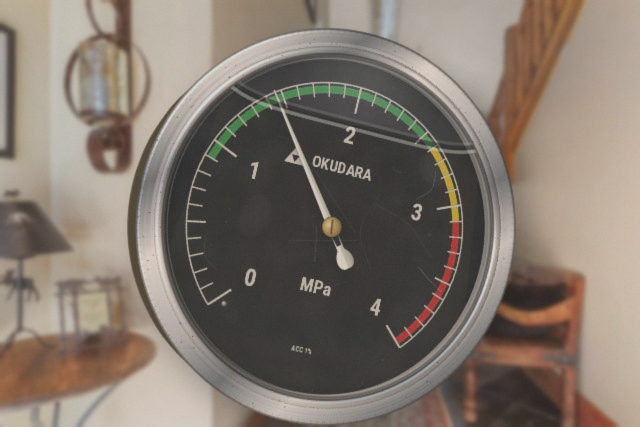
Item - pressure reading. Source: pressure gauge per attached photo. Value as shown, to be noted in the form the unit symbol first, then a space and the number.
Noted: MPa 1.45
